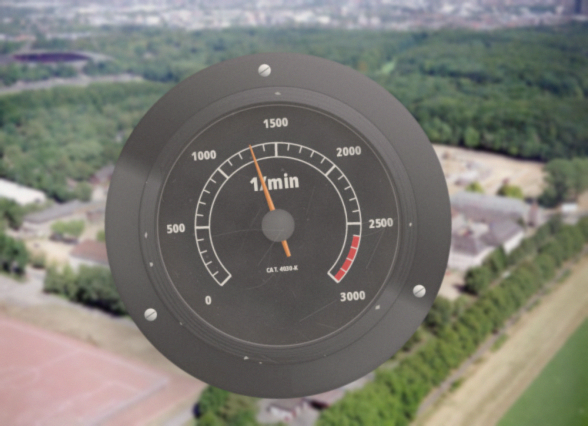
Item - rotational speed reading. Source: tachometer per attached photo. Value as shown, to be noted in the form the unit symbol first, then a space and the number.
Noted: rpm 1300
